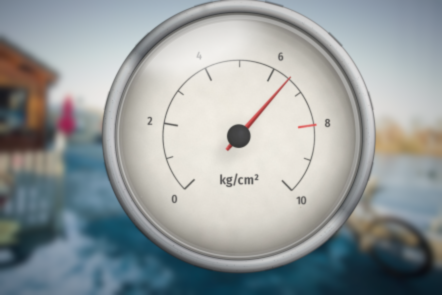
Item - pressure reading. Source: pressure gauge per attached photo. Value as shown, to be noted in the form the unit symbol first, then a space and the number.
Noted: kg/cm² 6.5
